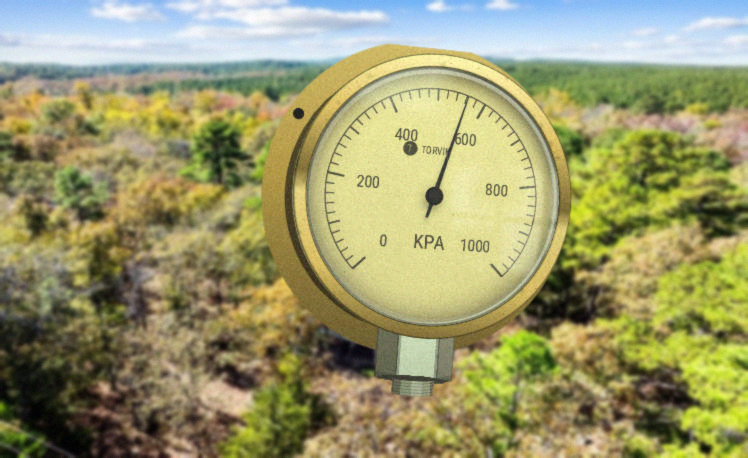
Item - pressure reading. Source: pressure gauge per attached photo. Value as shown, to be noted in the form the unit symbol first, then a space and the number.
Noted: kPa 560
